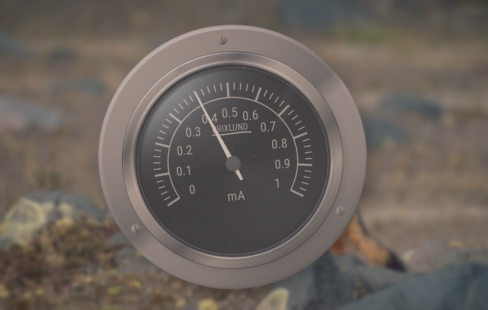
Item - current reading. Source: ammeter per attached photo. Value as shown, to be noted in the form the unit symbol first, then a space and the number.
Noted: mA 0.4
